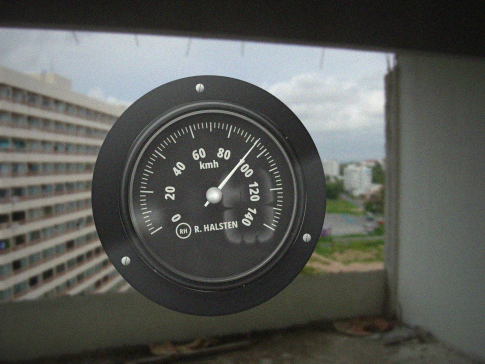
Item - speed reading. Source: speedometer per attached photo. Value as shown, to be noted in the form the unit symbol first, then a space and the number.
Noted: km/h 94
